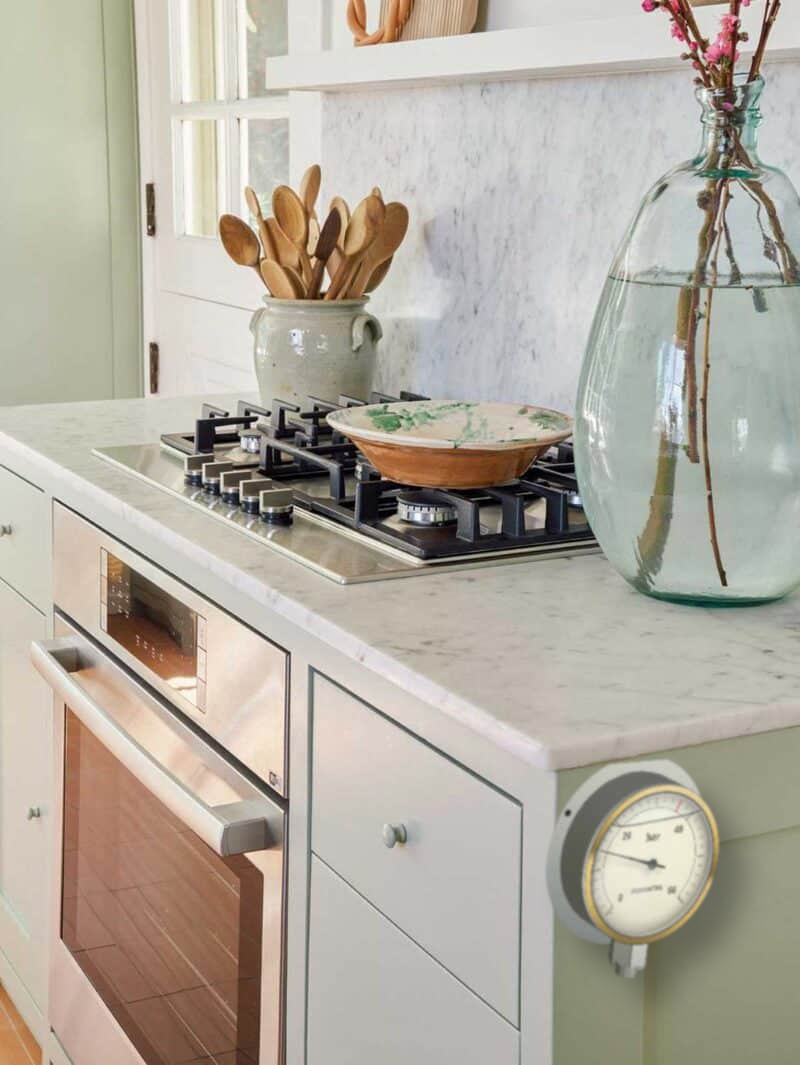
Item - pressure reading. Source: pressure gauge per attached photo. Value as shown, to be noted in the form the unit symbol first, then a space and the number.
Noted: bar 14
